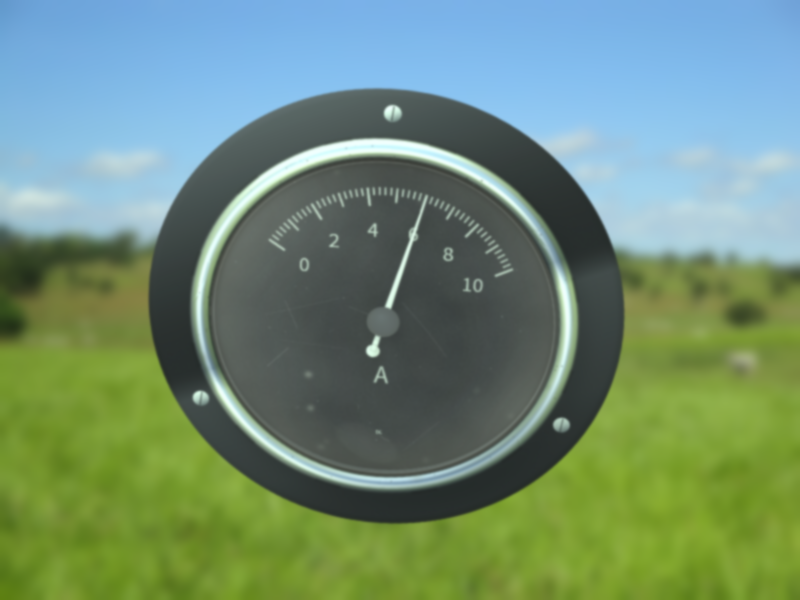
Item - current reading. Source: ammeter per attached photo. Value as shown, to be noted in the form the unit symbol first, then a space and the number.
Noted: A 6
